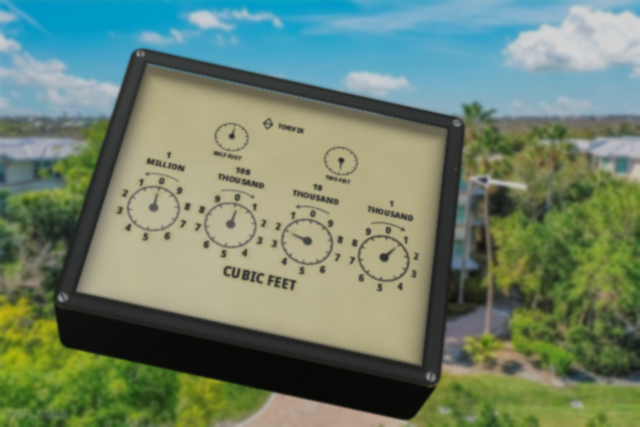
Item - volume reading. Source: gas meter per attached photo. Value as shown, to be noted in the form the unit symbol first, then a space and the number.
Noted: ft³ 2100
